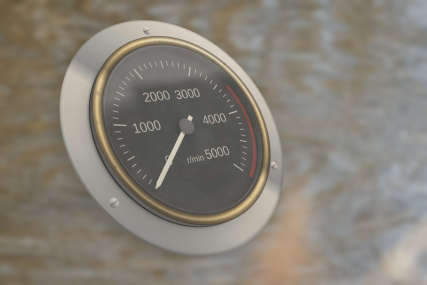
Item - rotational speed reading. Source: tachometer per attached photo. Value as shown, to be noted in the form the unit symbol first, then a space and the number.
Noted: rpm 0
